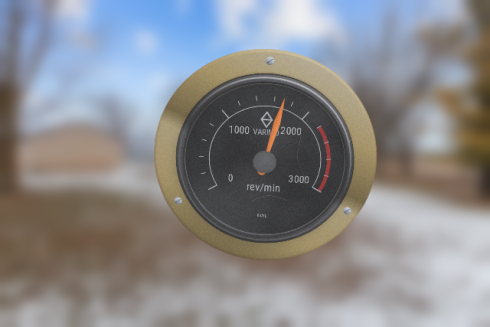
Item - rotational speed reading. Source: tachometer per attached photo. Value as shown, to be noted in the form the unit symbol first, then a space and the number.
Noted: rpm 1700
